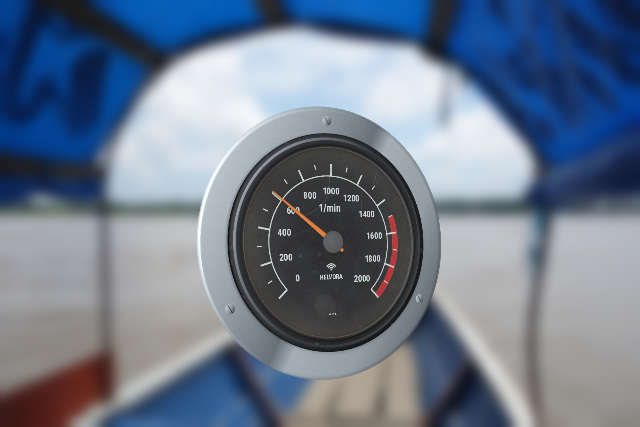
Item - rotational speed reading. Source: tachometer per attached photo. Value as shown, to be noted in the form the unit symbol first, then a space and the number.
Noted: rpm 600
